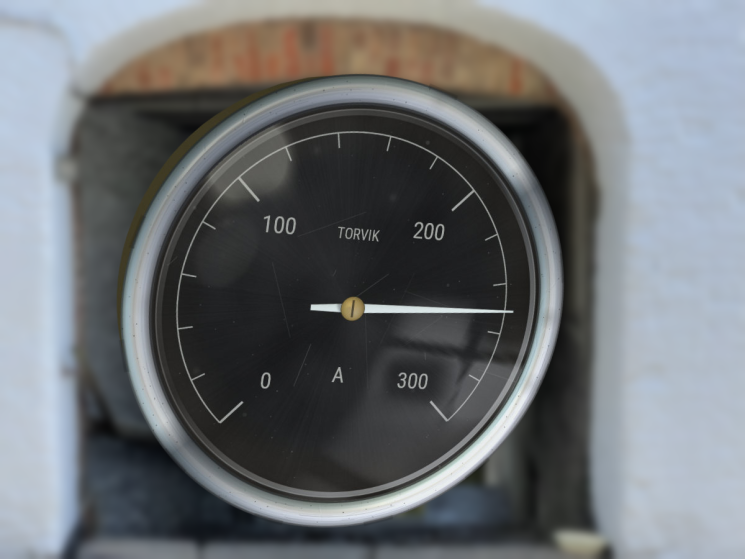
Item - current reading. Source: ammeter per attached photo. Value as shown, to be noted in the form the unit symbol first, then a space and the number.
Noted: A 250
